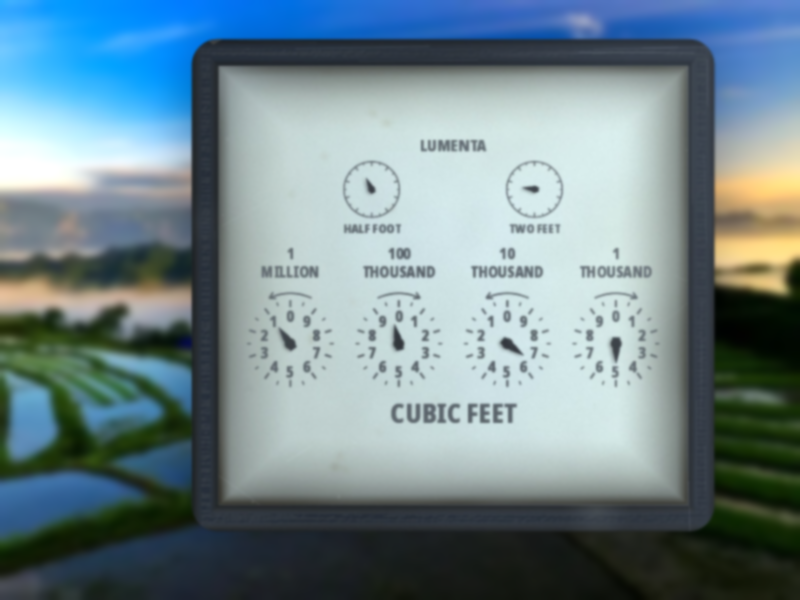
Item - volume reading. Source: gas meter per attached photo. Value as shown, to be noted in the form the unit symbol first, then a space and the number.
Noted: ft³ 96500
